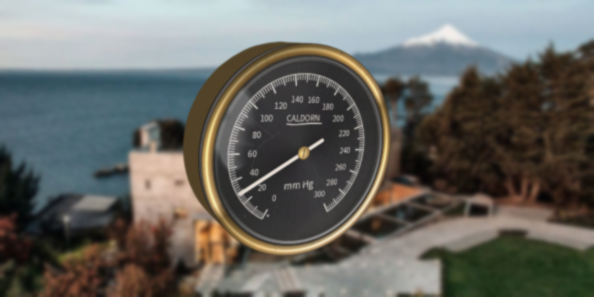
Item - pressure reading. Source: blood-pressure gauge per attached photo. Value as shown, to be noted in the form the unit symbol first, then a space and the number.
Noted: mmHg 30
